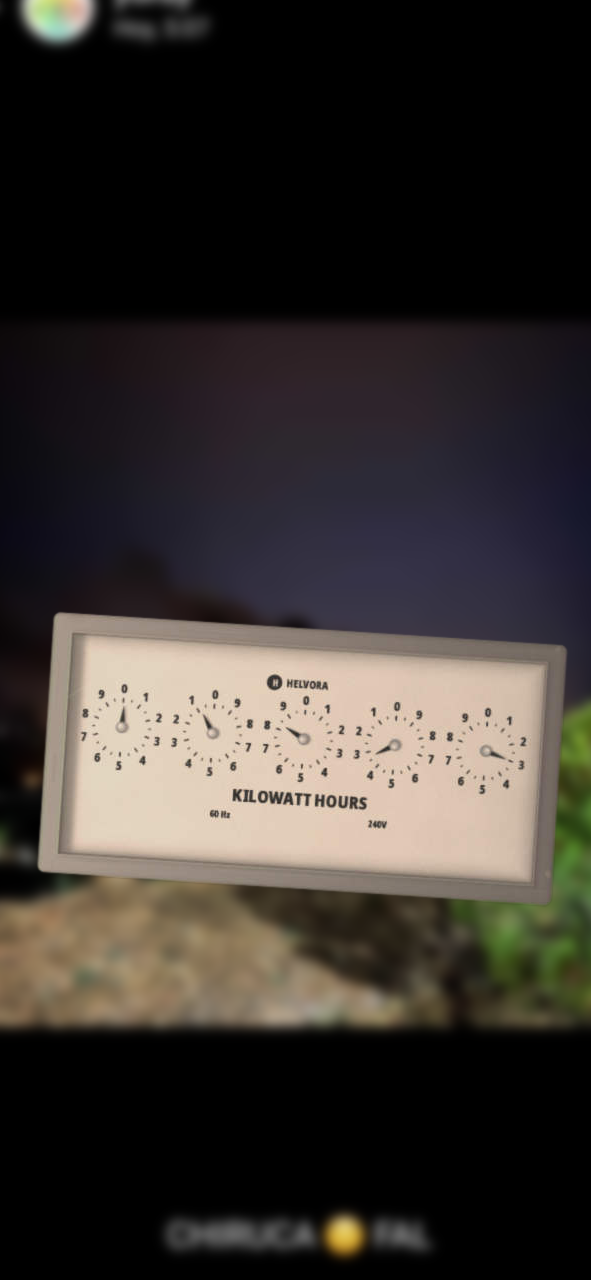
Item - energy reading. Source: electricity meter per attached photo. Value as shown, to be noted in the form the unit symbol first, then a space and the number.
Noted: kWh 833
